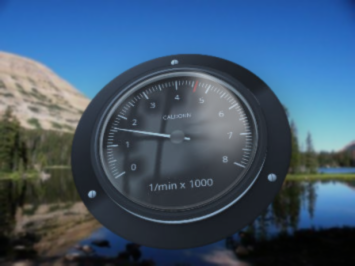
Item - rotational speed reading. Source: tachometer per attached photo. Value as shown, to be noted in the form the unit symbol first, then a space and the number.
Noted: rpm 1500
